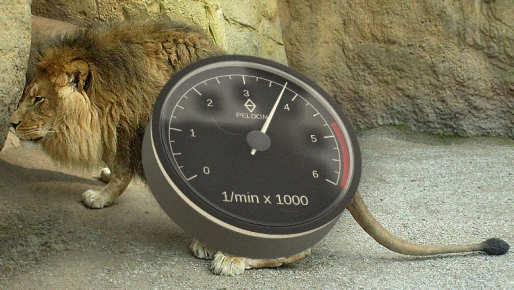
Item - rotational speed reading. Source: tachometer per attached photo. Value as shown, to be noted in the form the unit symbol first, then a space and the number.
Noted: rpm 3750
